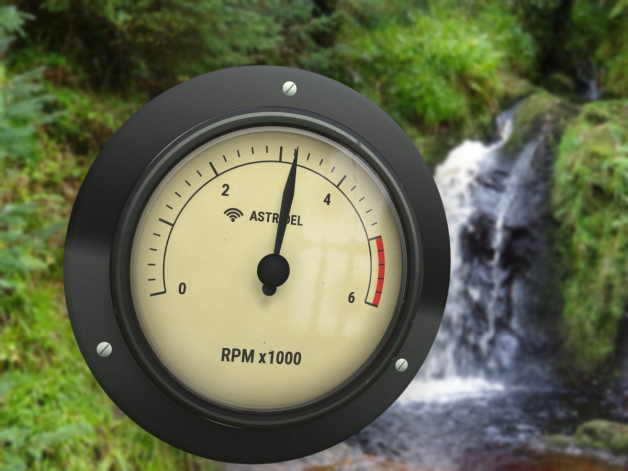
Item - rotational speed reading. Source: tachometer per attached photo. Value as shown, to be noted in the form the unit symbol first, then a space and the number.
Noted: rpm 3200
